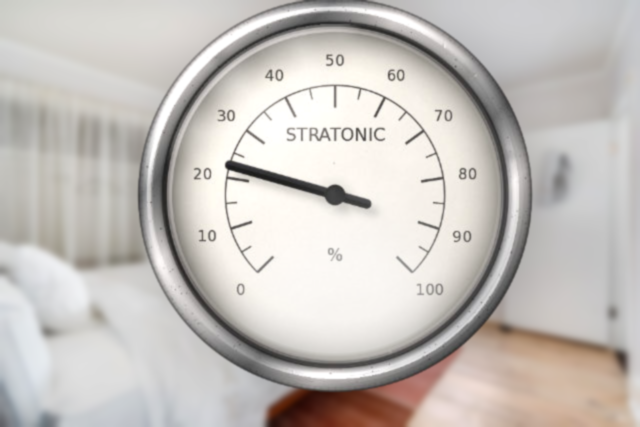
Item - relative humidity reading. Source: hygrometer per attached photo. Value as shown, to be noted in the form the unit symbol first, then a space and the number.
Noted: % 22.5
